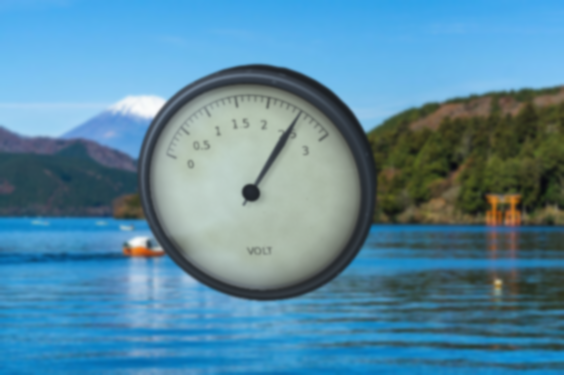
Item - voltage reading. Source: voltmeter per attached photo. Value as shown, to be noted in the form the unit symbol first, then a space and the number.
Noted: V 2.5
